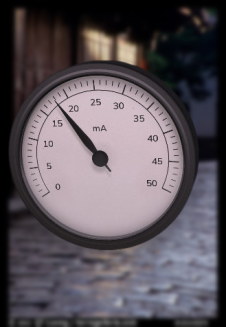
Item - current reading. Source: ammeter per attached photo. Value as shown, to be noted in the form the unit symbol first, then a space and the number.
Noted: mA 18
